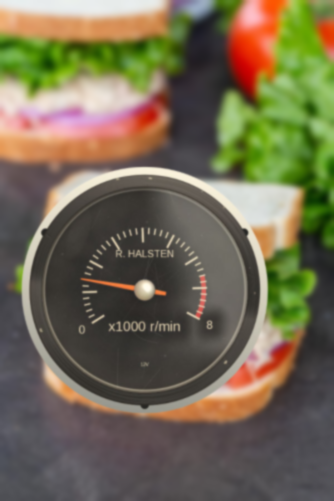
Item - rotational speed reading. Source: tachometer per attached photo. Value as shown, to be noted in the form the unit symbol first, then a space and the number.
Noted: rpm 1400
